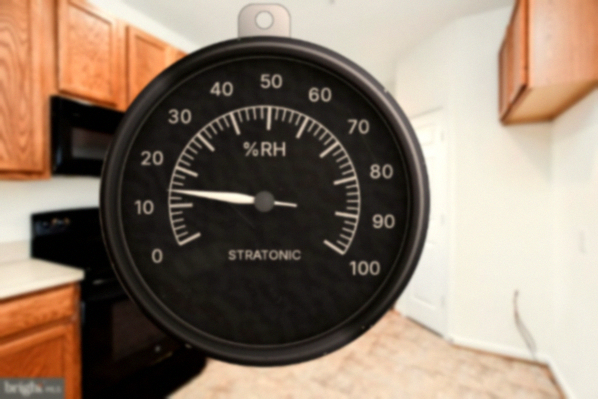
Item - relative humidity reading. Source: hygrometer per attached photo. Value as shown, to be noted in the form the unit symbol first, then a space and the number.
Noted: % 14
